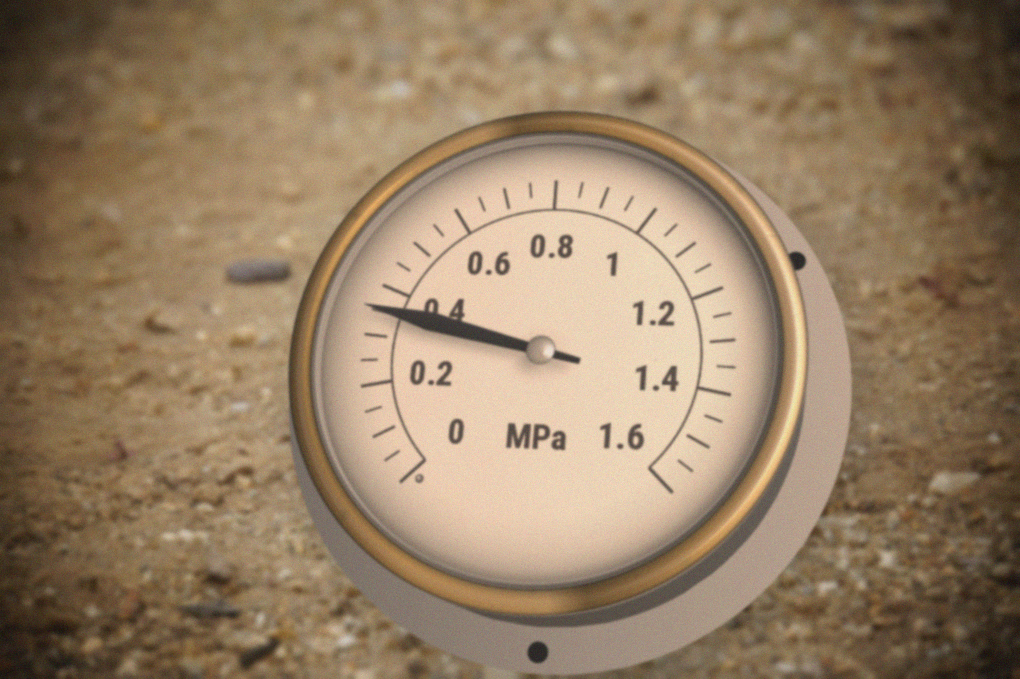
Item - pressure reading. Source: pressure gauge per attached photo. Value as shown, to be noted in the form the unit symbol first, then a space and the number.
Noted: MPa 0.35
